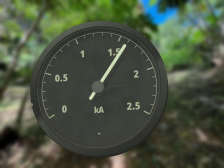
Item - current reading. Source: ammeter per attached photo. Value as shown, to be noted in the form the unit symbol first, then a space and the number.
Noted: kA 1.6
